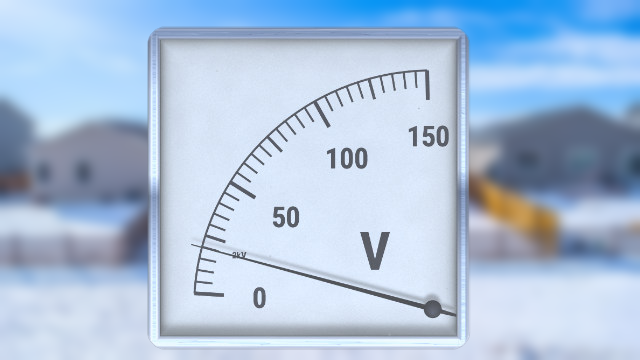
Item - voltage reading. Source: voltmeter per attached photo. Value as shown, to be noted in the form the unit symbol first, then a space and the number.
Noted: V 20
